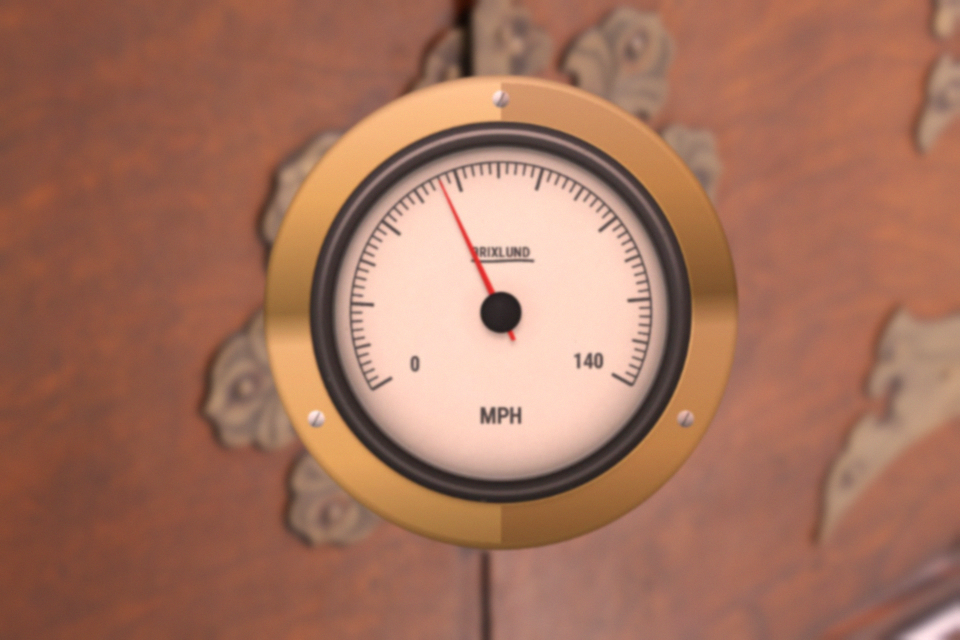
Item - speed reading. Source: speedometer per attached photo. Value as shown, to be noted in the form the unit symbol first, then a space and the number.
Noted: mph 56
